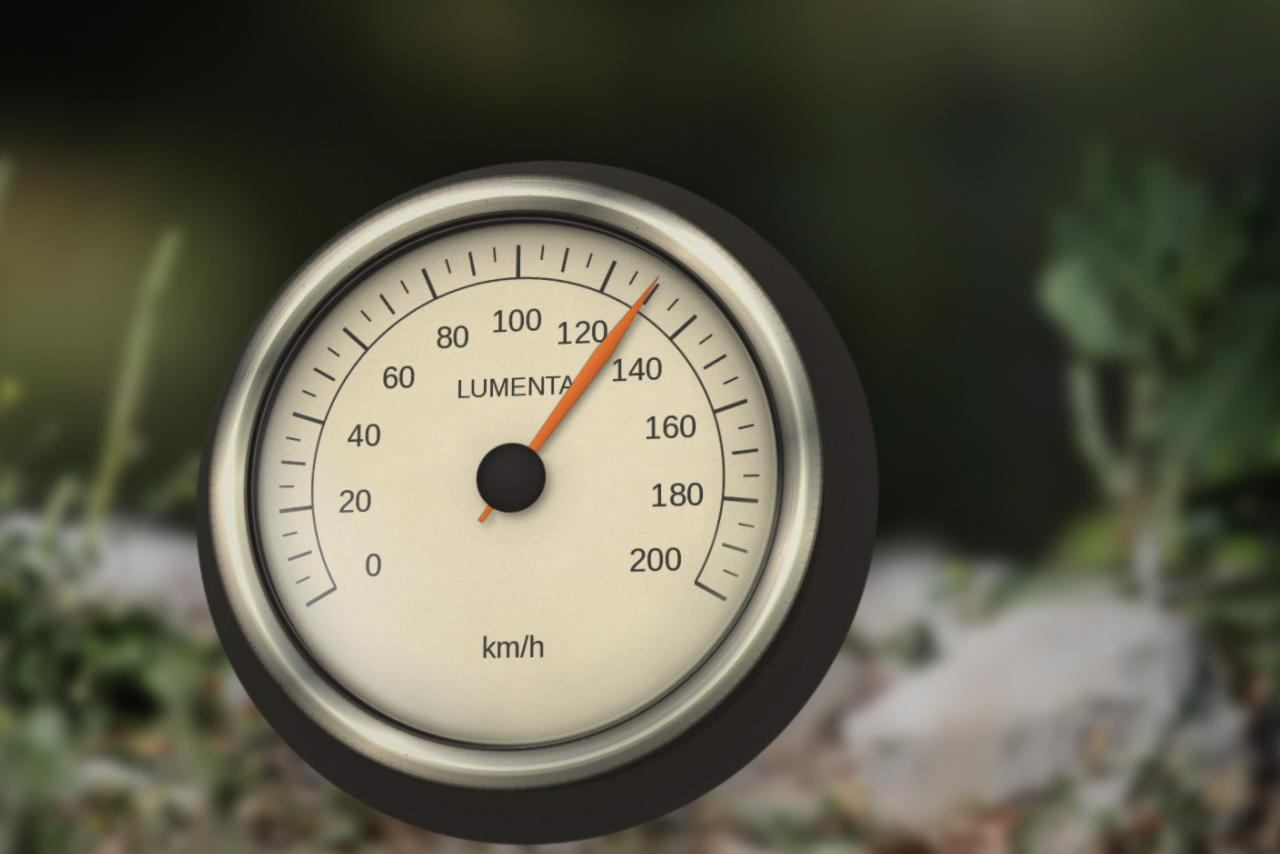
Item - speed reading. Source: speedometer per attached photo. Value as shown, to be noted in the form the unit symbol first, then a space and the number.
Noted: km/h 130
